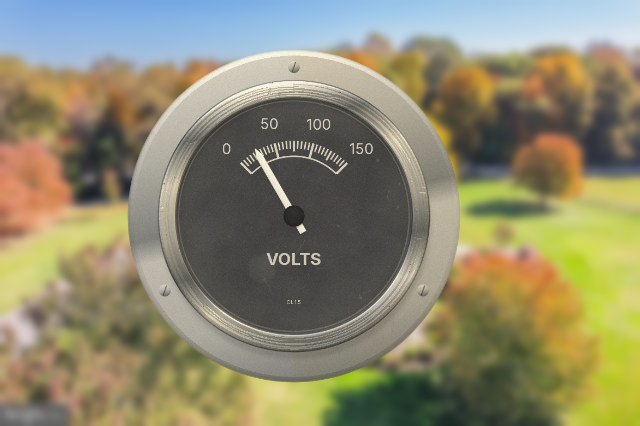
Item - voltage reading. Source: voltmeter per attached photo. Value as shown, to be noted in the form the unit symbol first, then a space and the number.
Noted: V 25
